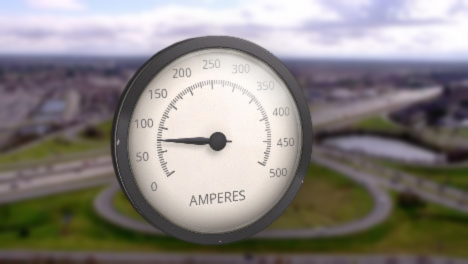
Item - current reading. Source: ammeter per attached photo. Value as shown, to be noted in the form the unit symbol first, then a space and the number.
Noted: A 75
